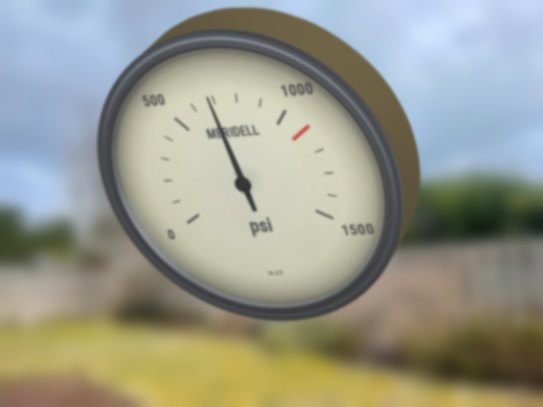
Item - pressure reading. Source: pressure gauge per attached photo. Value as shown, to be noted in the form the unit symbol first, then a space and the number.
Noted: psi 700
